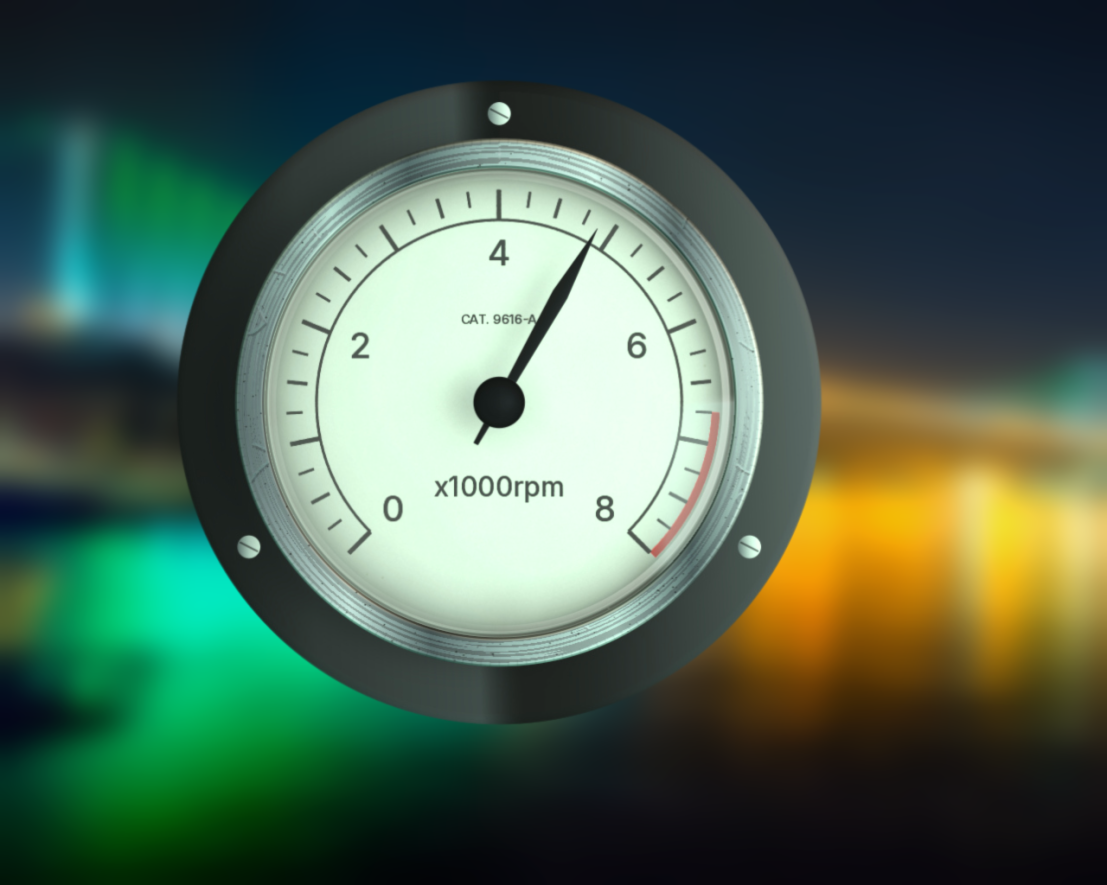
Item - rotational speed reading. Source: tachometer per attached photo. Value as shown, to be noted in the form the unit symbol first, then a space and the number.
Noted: rpm 4875
